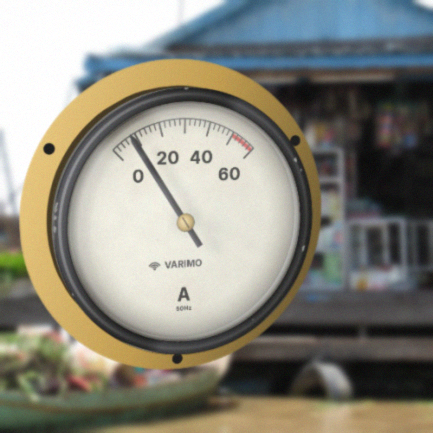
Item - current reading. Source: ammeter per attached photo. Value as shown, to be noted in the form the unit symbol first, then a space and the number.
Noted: A 8
